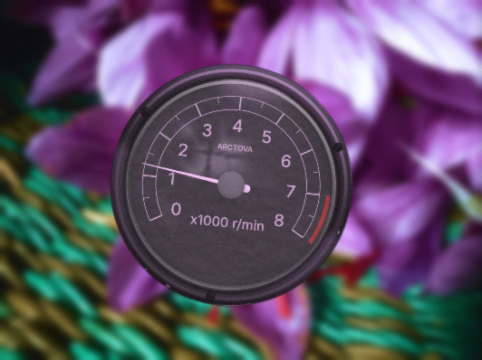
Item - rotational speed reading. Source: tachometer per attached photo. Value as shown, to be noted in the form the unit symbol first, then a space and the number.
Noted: rpm 1250
